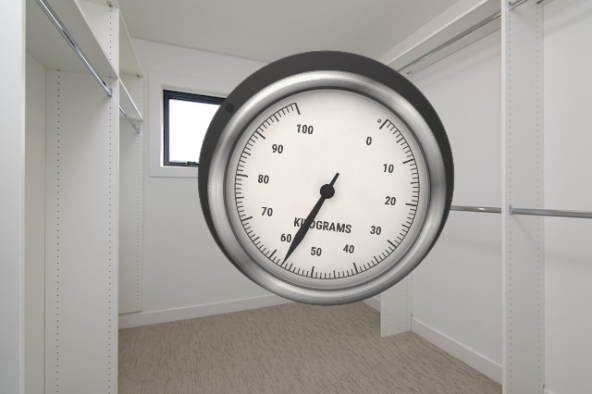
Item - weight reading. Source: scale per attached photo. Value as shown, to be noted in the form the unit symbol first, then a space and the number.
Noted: kg 57
